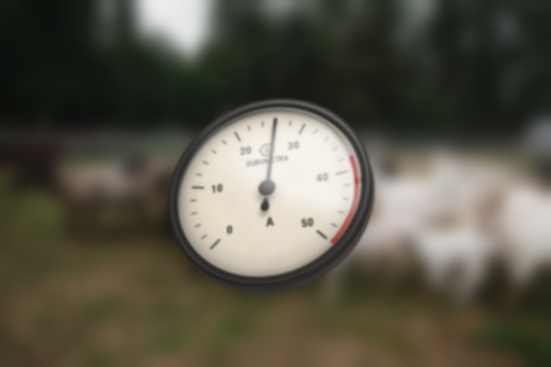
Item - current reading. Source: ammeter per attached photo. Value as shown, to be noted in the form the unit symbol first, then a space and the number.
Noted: A 26
